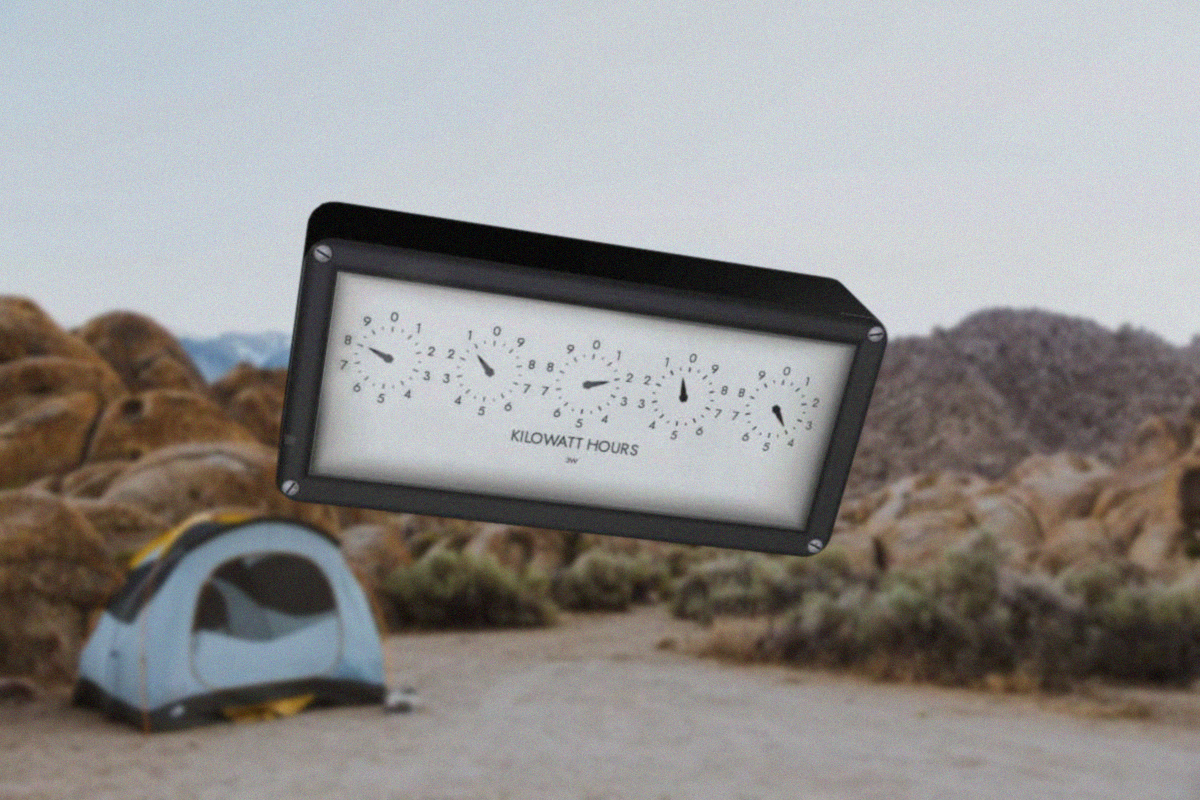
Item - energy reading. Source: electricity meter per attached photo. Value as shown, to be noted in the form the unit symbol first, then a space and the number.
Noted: kWh 81204
